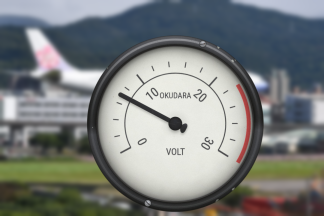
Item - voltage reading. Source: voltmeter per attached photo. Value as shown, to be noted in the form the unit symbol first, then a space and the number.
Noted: V 7
